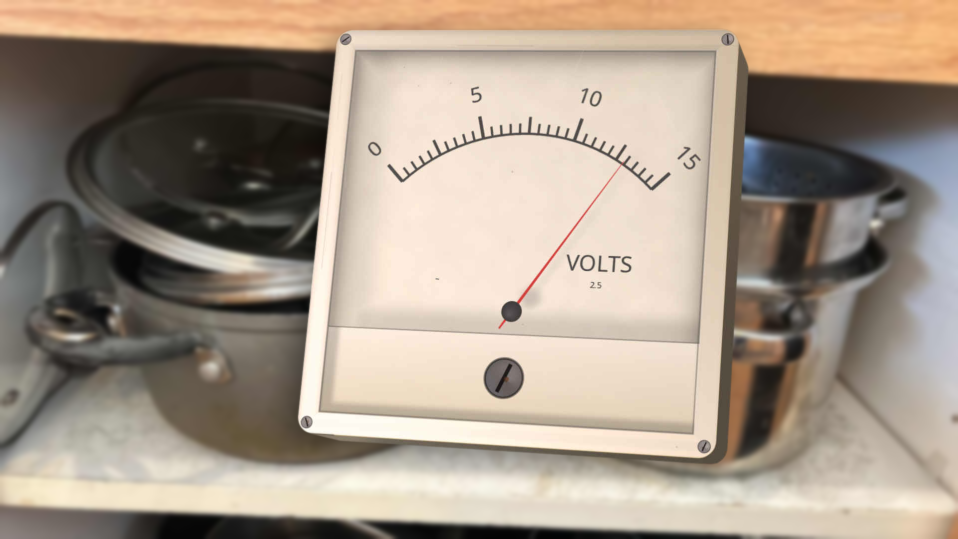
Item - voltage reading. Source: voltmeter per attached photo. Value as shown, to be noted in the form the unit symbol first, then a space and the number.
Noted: V 13
